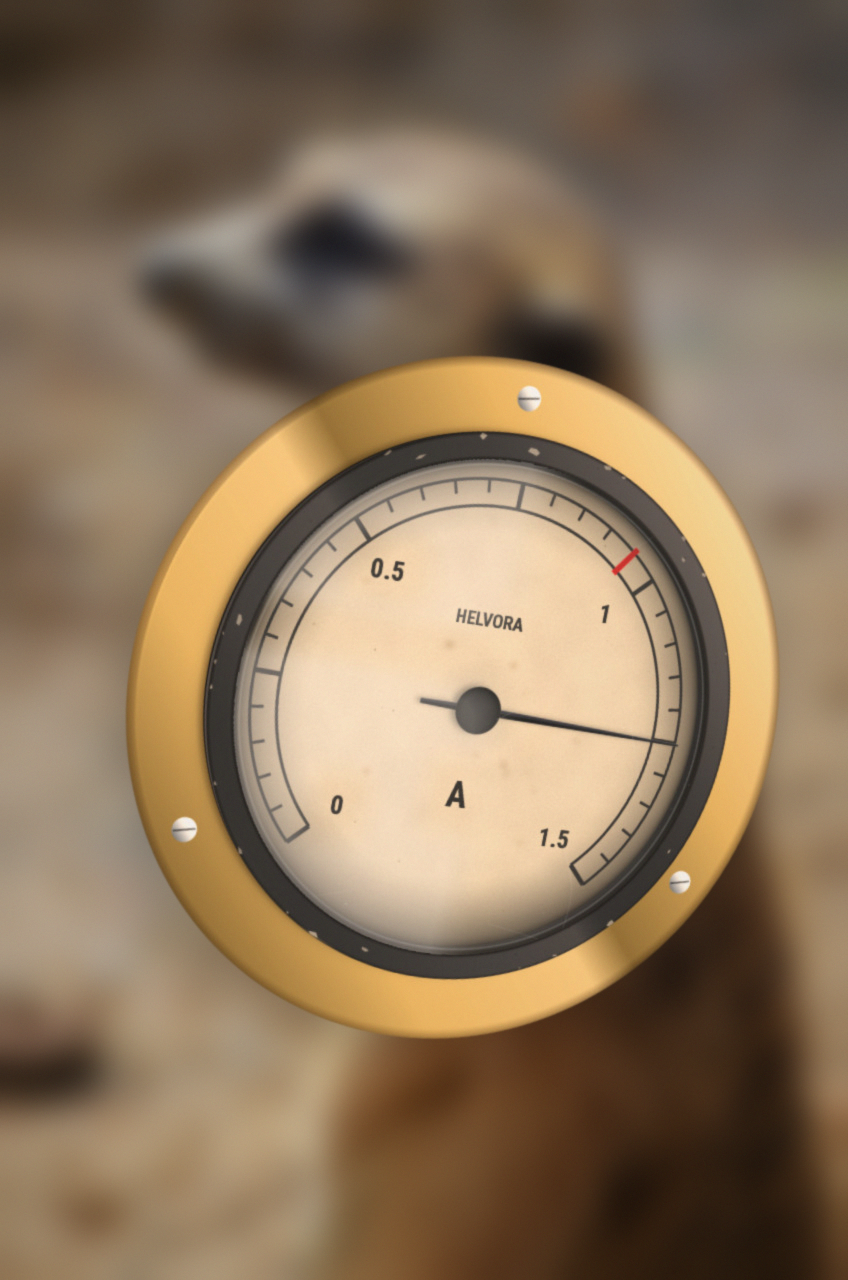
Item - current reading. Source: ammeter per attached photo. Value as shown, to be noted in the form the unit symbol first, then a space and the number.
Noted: A 1.25
